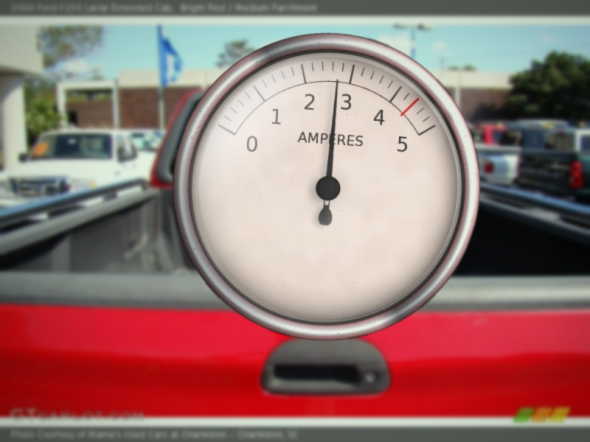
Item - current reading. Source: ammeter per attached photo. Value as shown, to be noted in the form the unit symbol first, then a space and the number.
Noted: A 2.7
